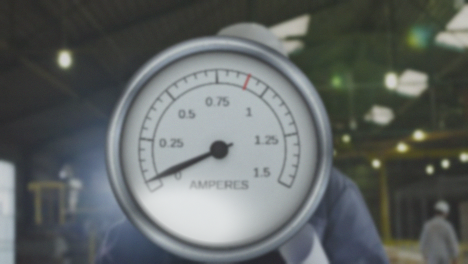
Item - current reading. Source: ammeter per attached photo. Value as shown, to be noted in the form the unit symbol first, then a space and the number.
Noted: A 0.05
